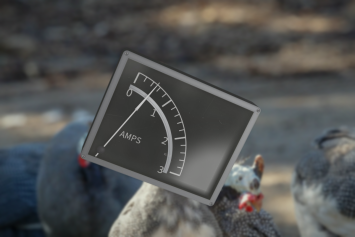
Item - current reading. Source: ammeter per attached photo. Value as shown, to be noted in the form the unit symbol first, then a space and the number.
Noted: A 0.5
